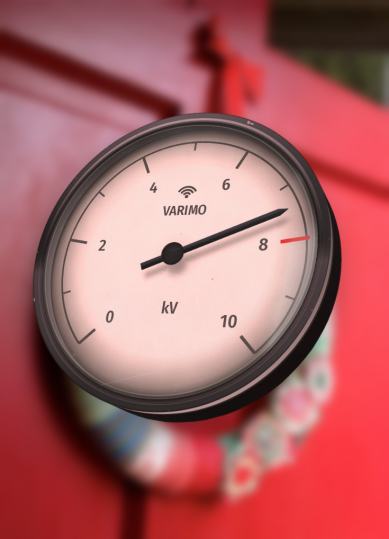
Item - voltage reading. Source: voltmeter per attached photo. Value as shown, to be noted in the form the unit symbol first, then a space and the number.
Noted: kV 7.5
